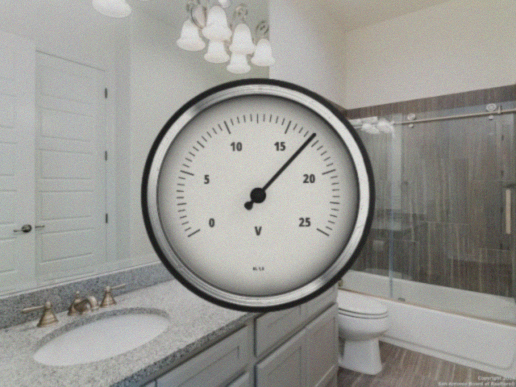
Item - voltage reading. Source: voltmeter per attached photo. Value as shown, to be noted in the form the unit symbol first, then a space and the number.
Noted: V 17
